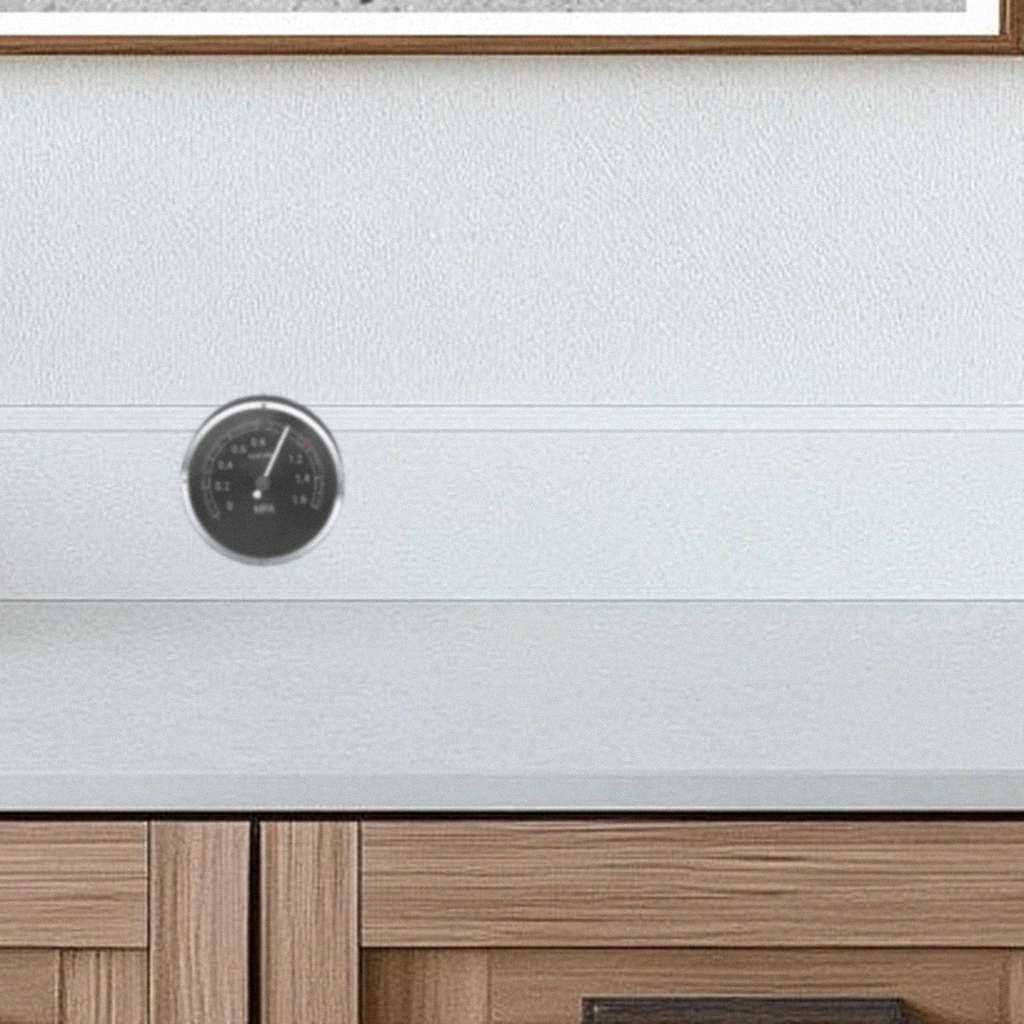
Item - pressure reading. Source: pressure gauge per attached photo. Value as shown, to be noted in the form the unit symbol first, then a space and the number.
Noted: MPa 1
